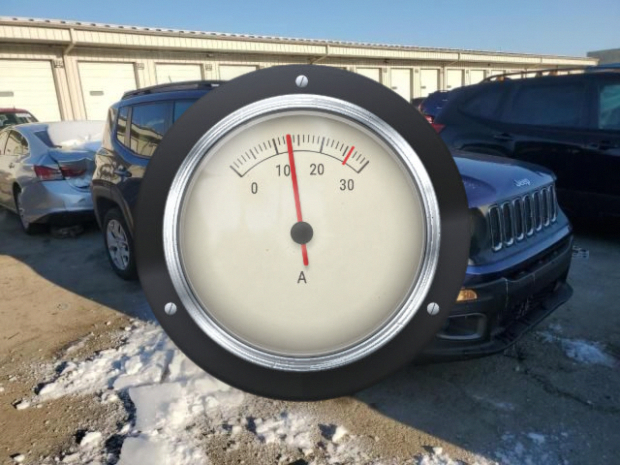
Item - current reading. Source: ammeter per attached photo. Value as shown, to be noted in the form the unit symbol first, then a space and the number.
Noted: A 13
